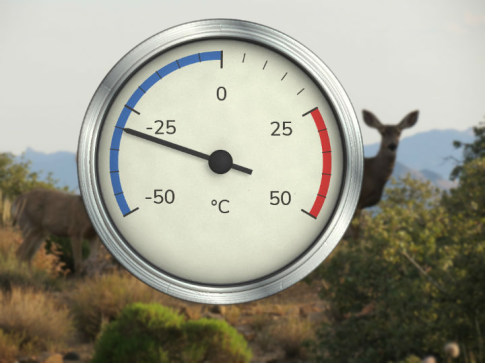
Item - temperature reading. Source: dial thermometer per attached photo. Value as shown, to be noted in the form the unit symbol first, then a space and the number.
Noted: °C -30
